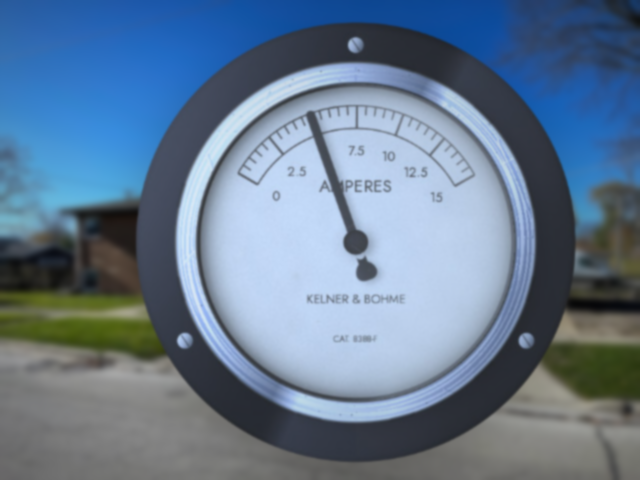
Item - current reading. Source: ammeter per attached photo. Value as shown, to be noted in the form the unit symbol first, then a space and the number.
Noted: A 5
